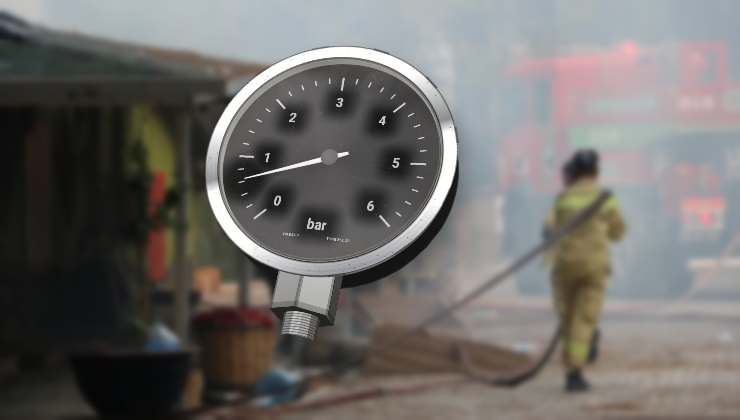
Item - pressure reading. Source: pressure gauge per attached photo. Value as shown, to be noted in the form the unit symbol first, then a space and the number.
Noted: bar 0.6
